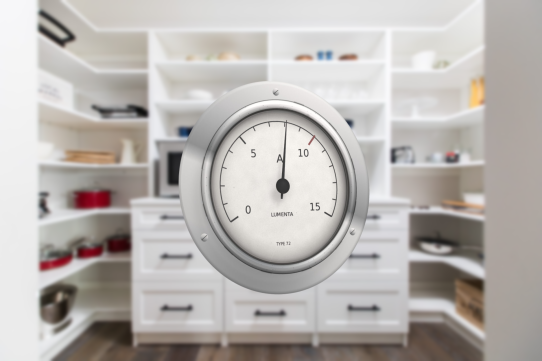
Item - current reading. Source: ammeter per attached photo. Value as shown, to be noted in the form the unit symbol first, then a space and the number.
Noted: A 8
